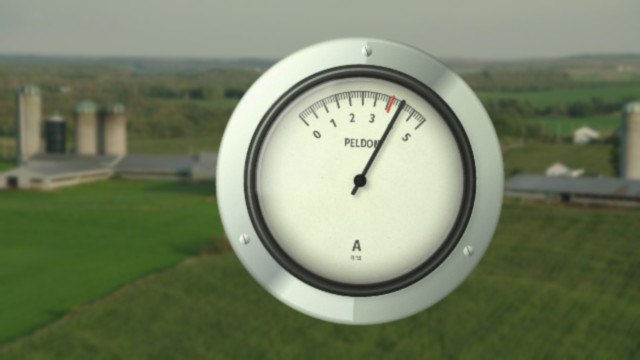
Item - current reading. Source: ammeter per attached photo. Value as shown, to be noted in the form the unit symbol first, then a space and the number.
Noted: A 4
